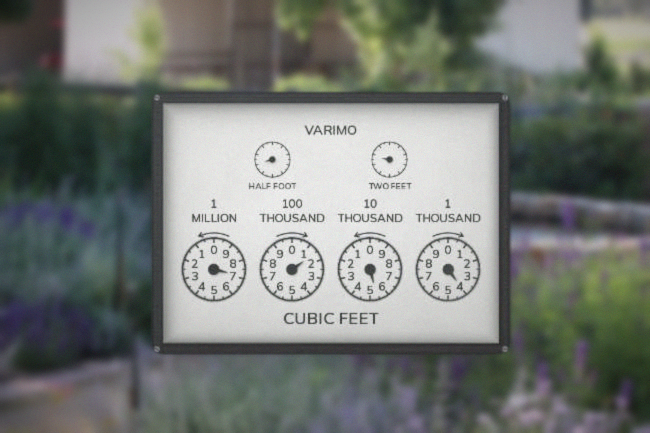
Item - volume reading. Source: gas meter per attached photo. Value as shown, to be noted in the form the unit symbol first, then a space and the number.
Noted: ft³ 715400
